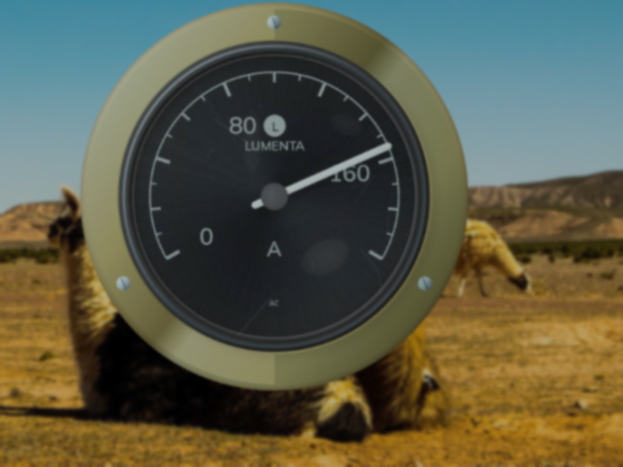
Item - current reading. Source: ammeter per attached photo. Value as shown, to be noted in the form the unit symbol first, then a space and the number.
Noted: A 155
